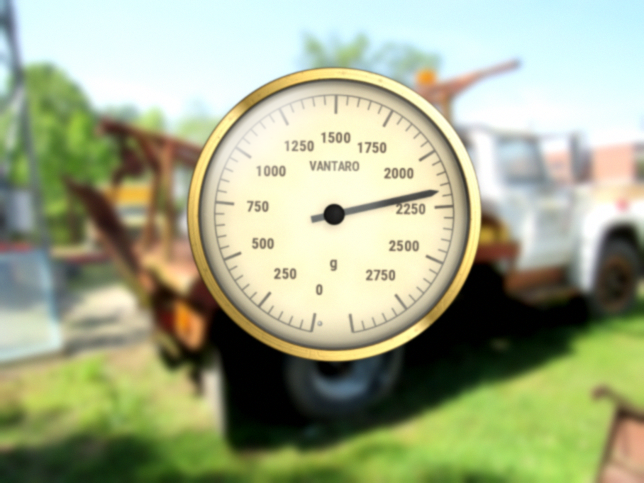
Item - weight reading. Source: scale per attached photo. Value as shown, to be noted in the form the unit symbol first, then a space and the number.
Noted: g 2175
